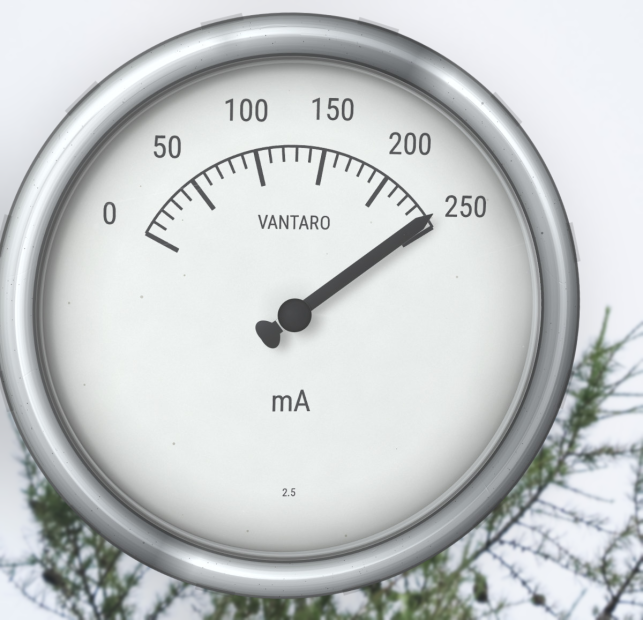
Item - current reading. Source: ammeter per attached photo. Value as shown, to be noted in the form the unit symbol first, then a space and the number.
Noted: mA 240
